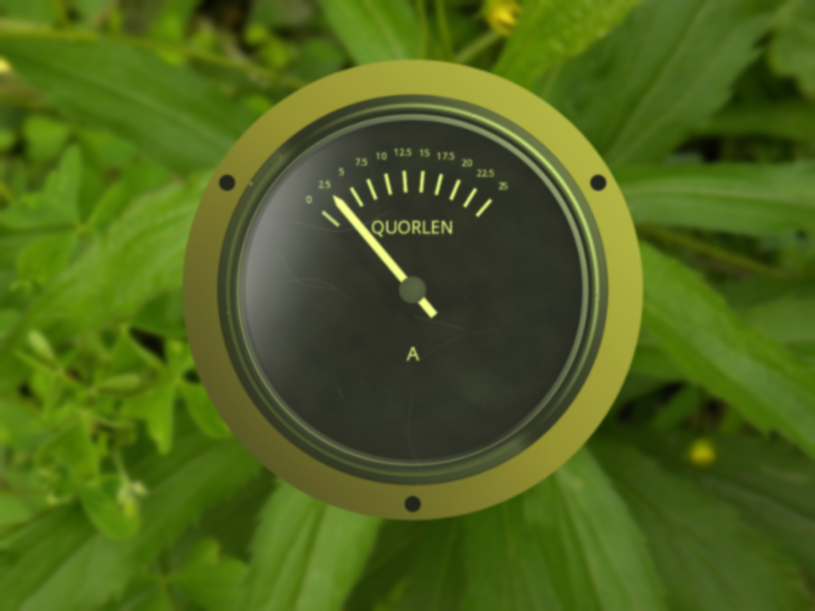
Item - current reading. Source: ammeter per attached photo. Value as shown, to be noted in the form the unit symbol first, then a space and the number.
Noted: A 2.5
